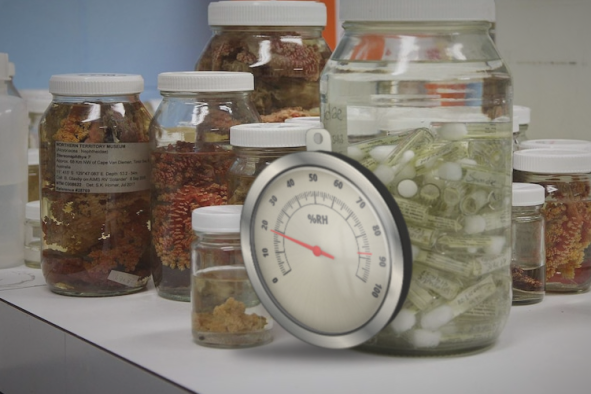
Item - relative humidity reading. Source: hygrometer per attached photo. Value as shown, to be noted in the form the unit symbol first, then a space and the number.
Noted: % 20
